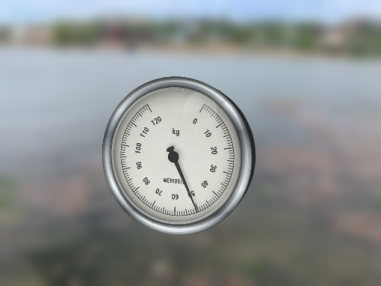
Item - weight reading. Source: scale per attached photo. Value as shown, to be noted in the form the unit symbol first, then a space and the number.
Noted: kg 50
